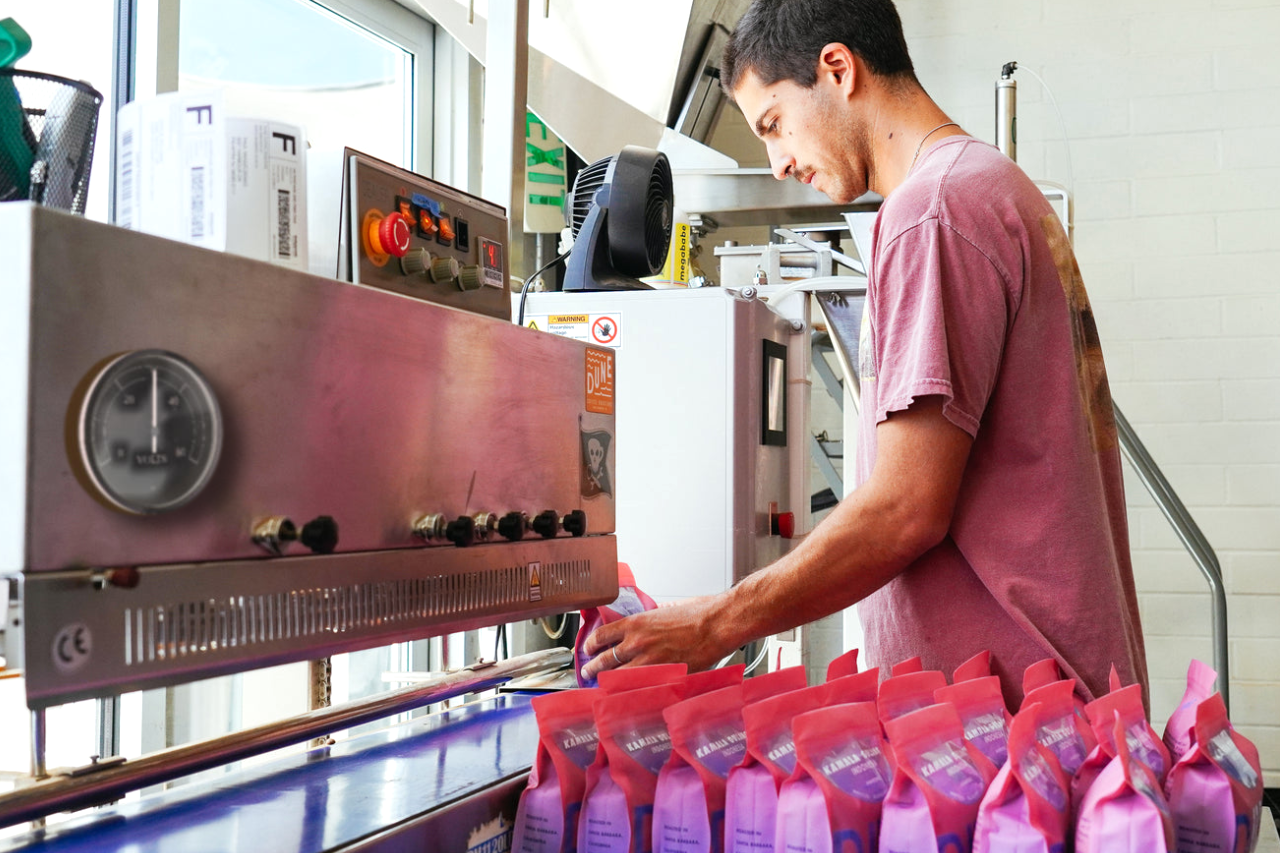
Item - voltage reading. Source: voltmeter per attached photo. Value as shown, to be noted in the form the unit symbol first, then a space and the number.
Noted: V 30
